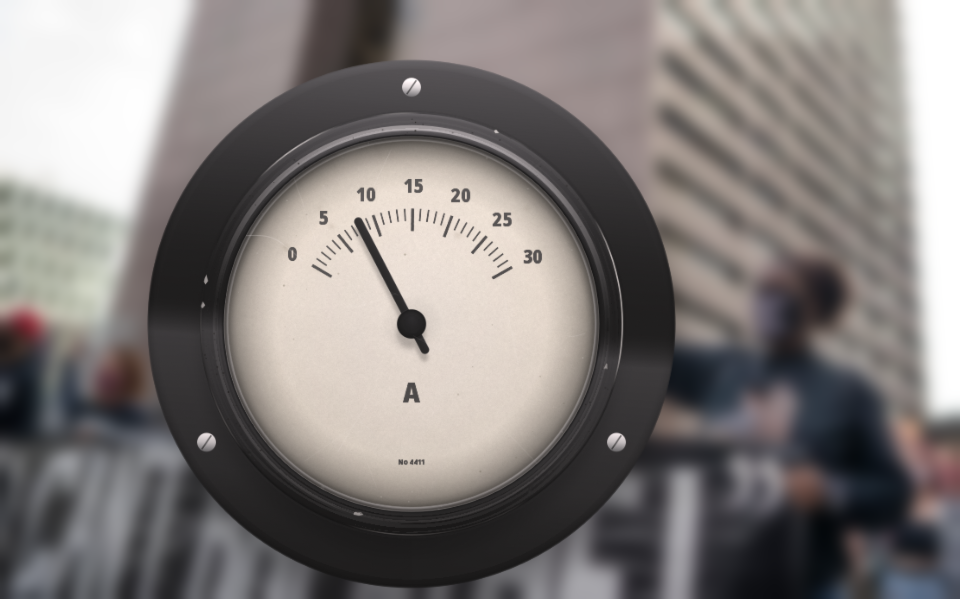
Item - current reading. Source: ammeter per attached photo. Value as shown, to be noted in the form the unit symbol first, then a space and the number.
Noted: A 8
